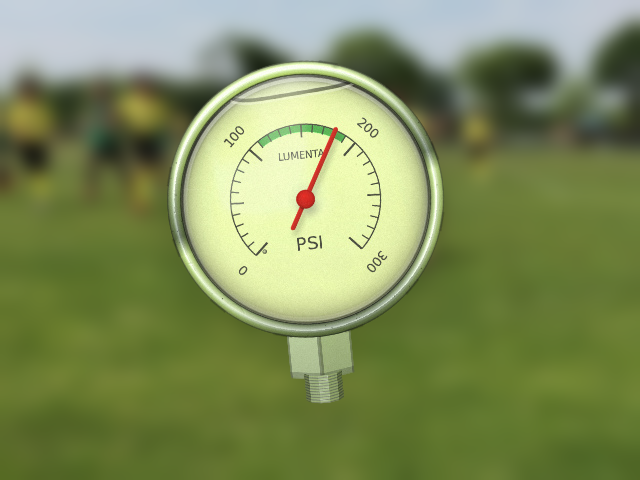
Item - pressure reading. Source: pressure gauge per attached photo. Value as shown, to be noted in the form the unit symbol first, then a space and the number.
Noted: psi 180
